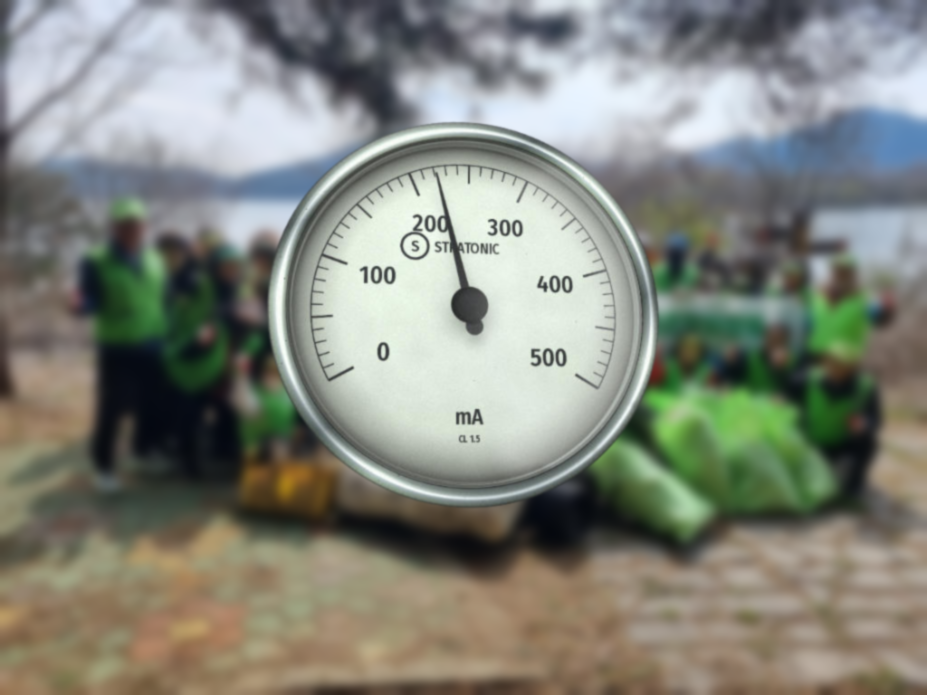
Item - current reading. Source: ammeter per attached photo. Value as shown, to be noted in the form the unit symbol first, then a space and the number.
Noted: mA 220
